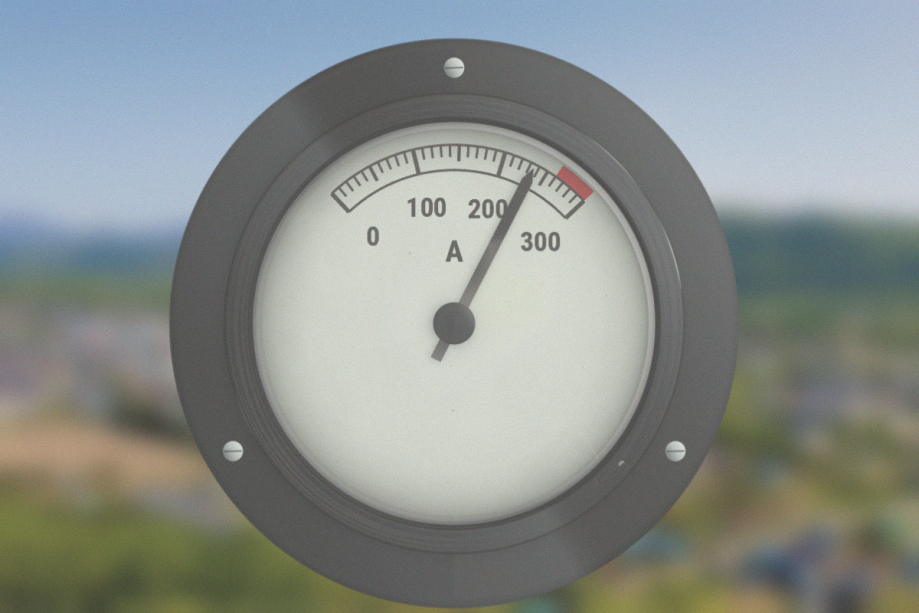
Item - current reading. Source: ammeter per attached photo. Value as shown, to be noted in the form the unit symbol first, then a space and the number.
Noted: A 235
